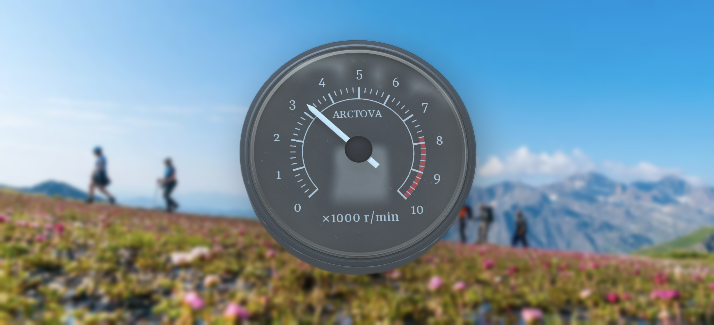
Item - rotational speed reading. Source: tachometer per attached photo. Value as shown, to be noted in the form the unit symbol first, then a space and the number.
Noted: rpm 3200
